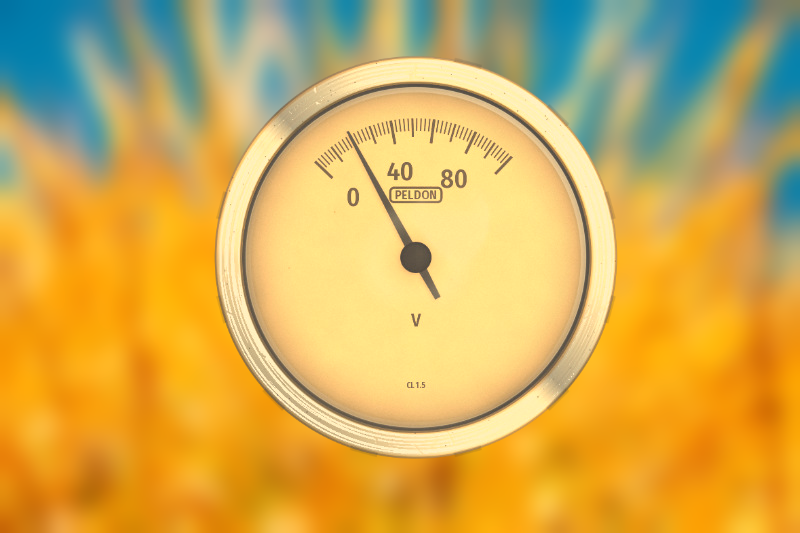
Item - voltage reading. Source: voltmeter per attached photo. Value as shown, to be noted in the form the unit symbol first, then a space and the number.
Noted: V 20
